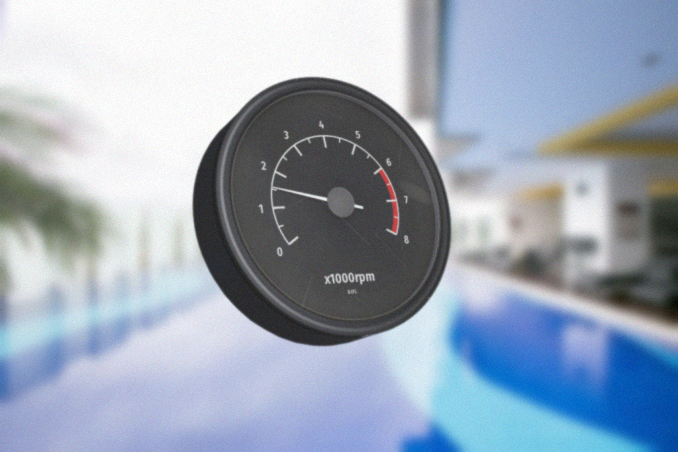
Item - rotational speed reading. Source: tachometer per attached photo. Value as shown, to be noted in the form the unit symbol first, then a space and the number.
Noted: rpm 1500
